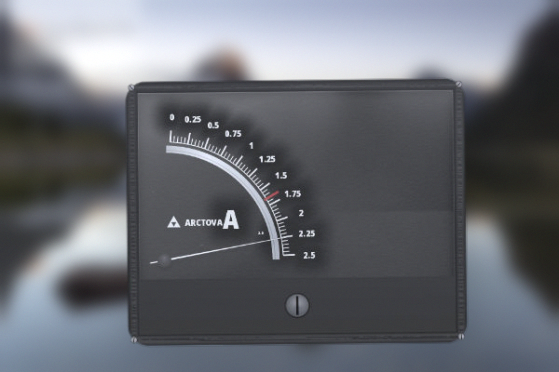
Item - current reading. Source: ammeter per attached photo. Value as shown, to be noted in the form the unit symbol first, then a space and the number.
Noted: A 2.25
